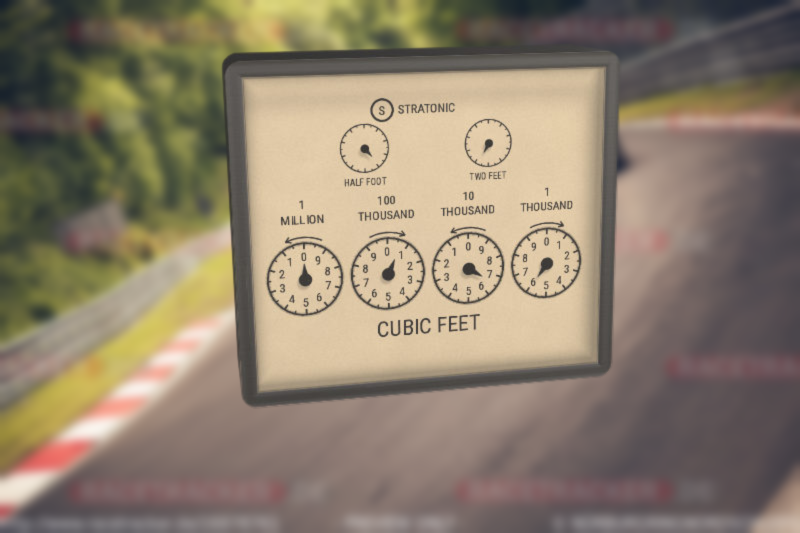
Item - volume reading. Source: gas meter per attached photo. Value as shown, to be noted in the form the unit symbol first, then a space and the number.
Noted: ft³ 6600
